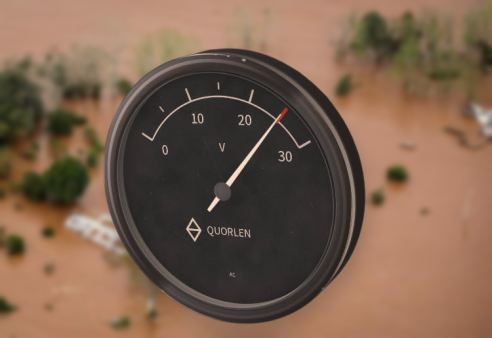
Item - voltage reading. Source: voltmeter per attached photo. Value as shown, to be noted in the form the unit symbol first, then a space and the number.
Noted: V 25
